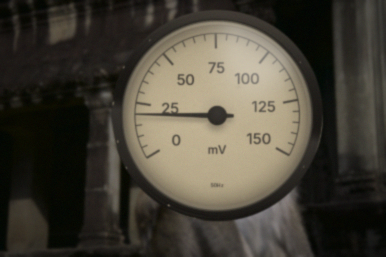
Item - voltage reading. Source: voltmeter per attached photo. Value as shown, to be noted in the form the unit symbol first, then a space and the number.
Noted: mV 20
